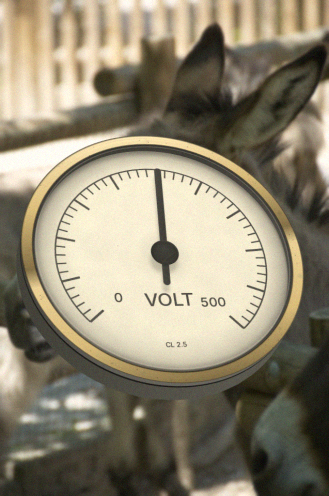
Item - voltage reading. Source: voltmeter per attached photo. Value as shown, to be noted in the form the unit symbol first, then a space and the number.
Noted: V 250
